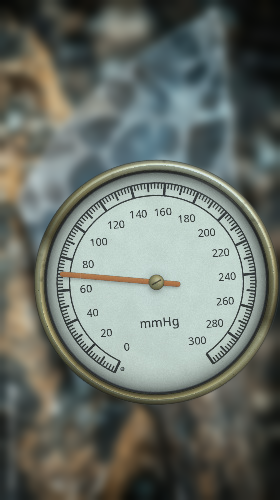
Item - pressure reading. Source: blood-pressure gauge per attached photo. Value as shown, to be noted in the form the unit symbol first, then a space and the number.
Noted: mmHg 70
